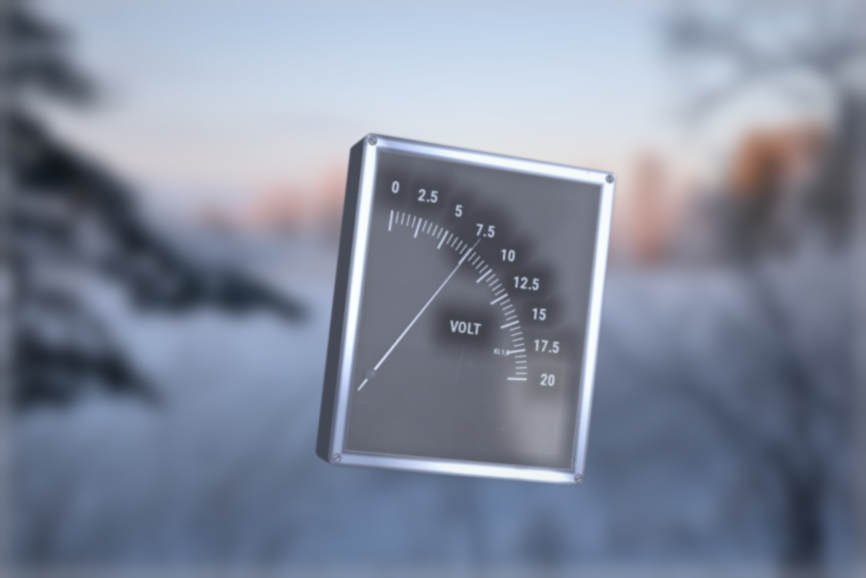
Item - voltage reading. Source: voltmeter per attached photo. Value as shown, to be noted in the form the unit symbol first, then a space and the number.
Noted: V 7.5
